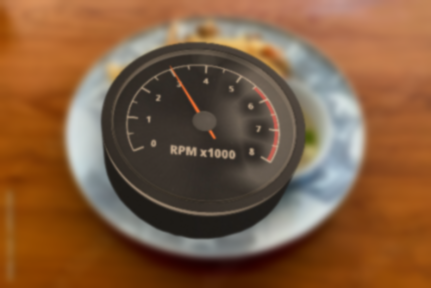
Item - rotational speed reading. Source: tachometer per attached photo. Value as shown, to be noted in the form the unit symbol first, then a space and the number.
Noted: rpm 3000
